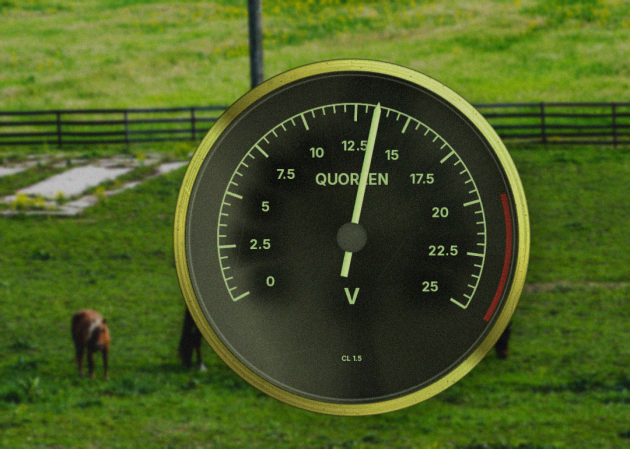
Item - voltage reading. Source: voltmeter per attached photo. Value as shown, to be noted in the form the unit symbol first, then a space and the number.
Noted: V 13.5
